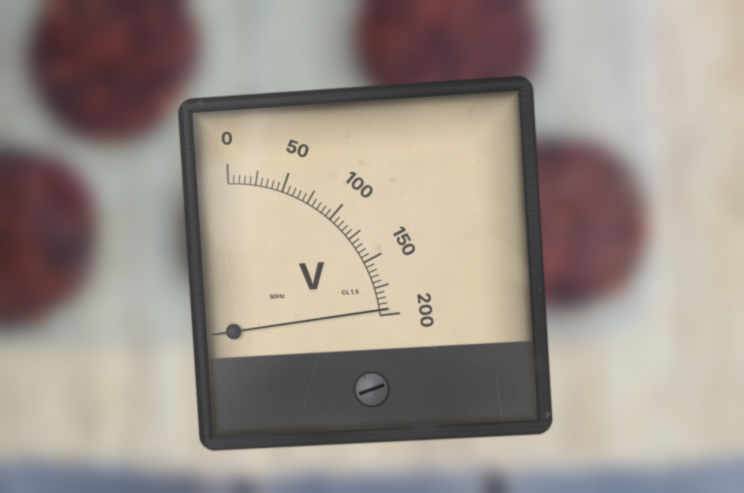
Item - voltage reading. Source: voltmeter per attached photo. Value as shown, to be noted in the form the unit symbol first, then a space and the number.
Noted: V 195
